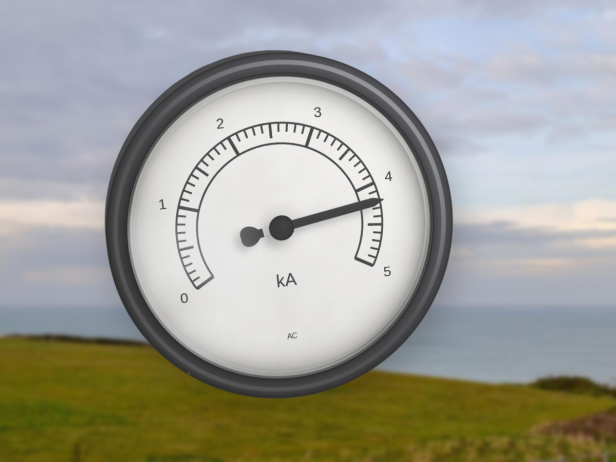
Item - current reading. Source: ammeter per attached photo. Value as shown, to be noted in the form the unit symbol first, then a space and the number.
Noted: kA 4.2
